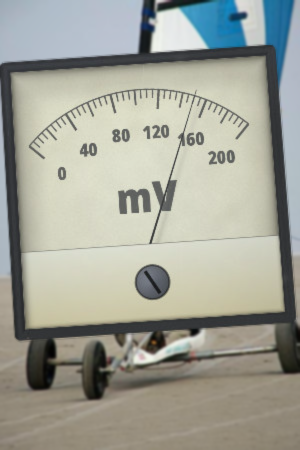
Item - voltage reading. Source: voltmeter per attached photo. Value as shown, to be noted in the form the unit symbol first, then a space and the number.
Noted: mV 150
